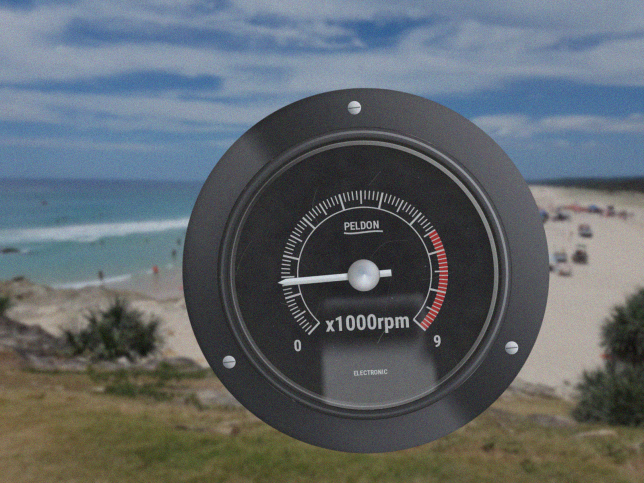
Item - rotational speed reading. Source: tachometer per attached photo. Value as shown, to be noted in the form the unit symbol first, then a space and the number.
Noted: rpm 1400
